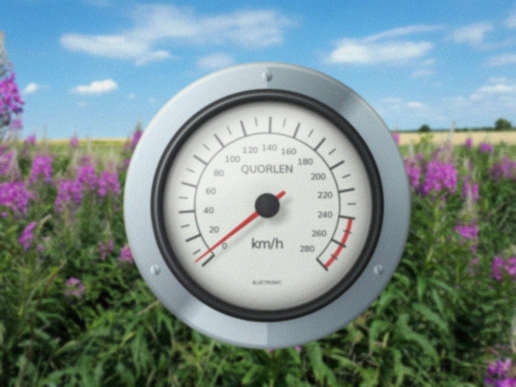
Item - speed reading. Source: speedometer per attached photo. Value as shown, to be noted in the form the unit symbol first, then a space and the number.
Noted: km/h 5
